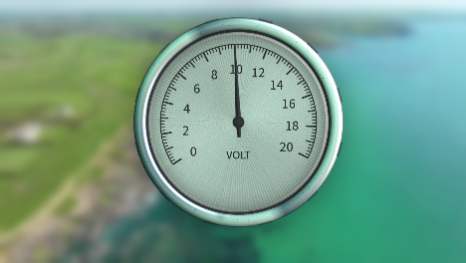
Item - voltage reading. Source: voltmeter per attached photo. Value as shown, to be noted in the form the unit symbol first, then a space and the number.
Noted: V 10
